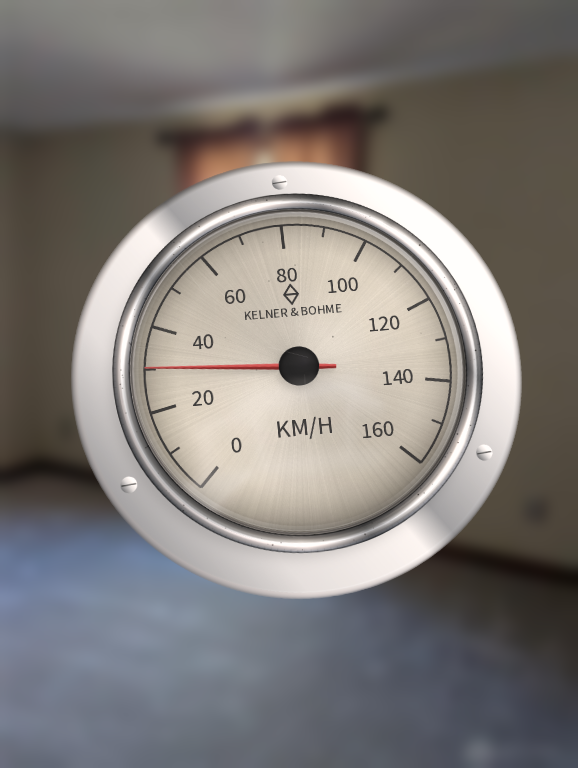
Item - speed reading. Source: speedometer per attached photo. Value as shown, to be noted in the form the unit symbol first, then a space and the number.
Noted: km/h 30
